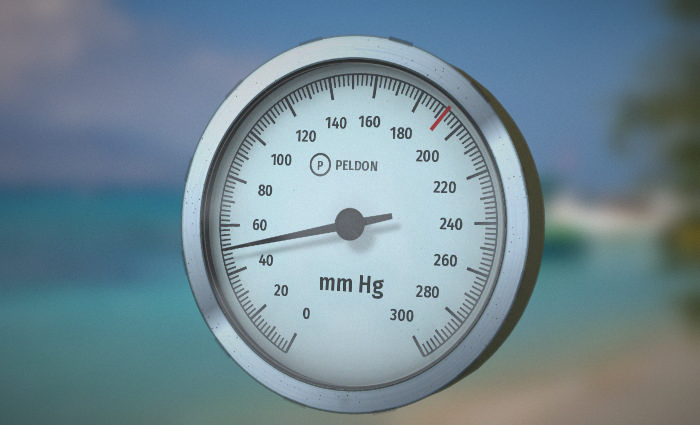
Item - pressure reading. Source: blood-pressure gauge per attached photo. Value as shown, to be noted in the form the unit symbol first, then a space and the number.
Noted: mmHg 50
